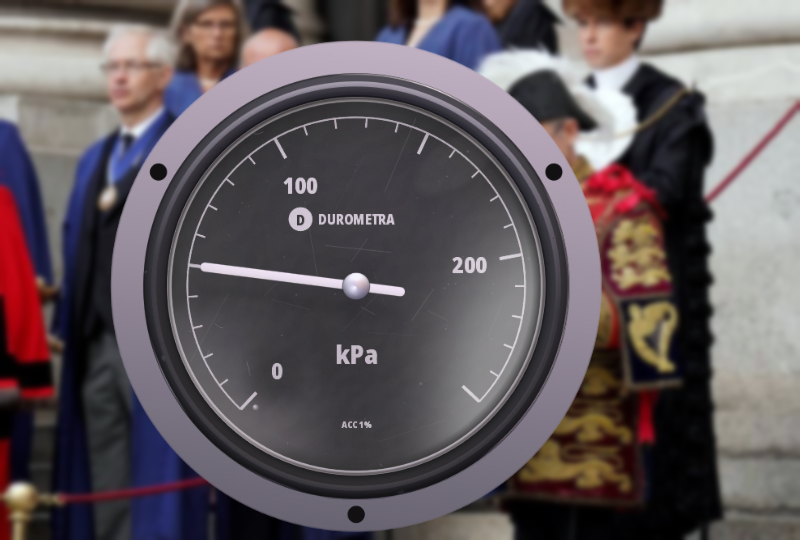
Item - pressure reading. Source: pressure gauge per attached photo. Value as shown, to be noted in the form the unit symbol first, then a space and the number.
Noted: kPa 50
